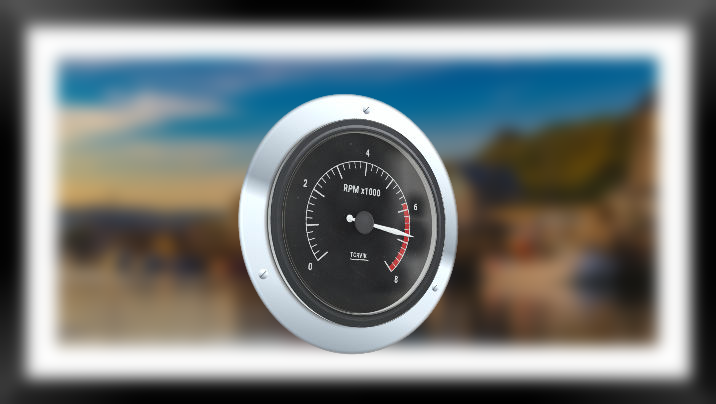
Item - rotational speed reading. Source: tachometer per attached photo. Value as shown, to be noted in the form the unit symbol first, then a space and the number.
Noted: rpm 6800
